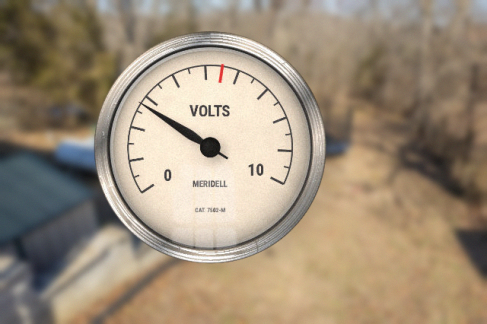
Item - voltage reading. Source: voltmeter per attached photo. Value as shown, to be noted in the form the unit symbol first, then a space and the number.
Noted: V 2.75
